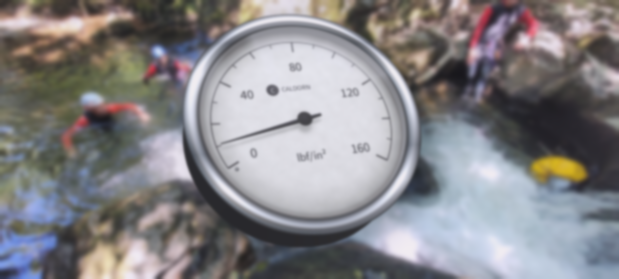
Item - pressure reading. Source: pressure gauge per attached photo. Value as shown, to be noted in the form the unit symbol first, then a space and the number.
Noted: psi 10
